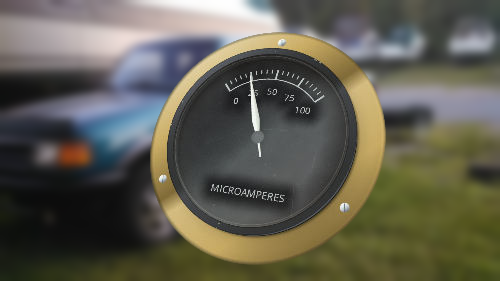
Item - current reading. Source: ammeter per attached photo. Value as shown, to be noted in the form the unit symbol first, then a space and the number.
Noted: µA 25
